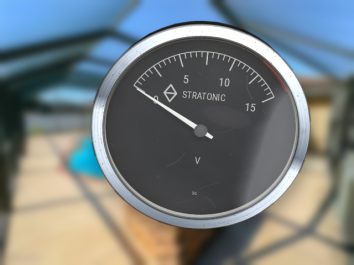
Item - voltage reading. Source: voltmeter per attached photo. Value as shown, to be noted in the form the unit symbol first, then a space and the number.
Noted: V 0
